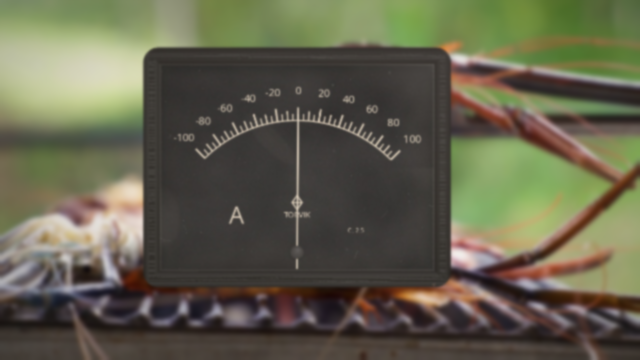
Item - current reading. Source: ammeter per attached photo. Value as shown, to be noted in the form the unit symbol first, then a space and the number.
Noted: A 0
